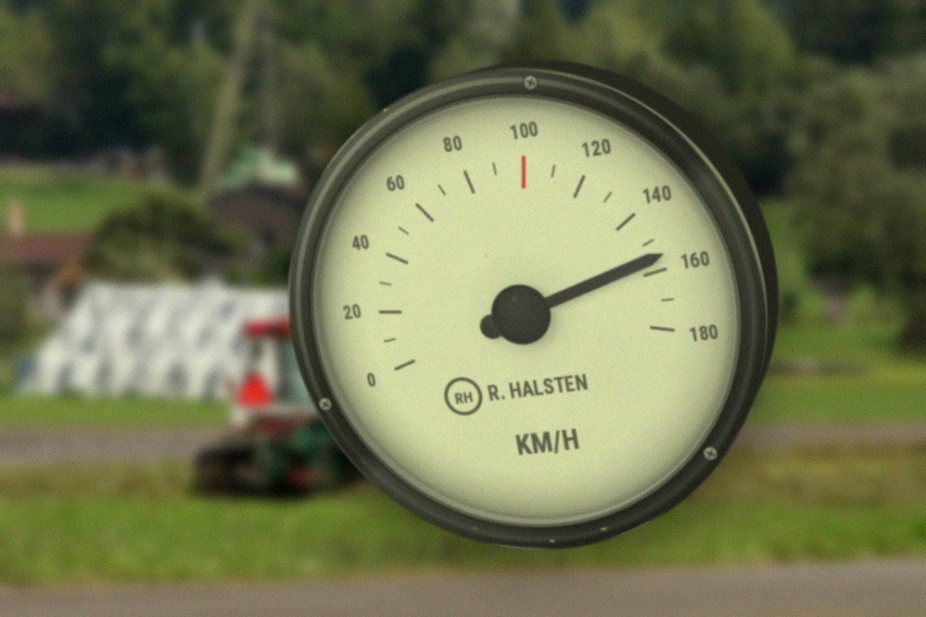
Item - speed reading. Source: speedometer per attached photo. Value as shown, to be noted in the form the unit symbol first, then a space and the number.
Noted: km/h 155
